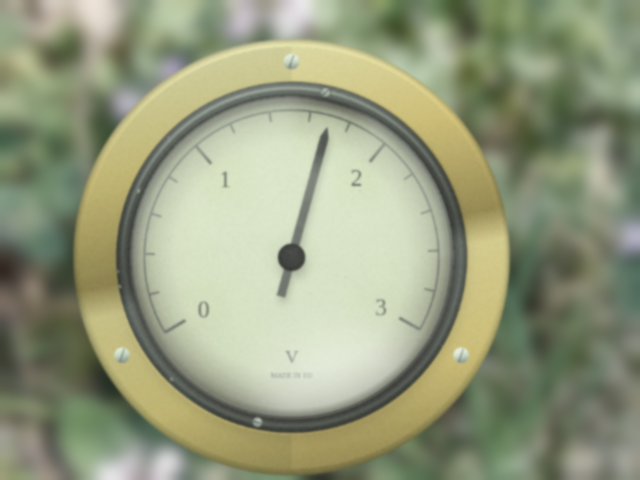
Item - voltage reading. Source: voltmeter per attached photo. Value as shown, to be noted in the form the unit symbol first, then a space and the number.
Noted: V 1.7
